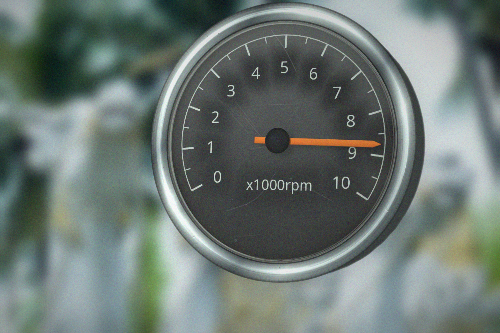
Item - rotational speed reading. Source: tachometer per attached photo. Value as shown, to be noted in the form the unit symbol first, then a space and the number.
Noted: rpm 8750
